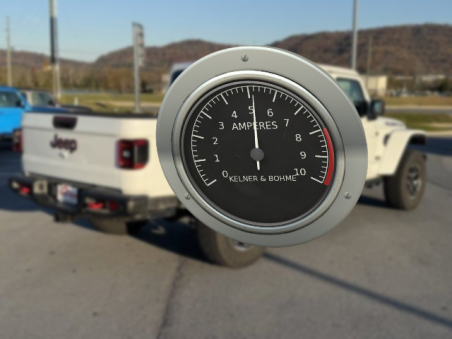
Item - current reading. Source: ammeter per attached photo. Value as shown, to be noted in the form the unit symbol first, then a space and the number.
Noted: A 5.2
